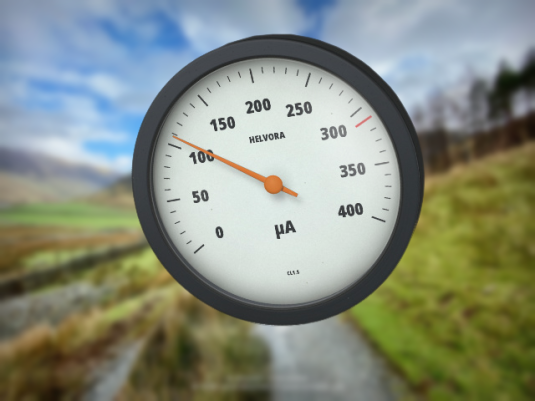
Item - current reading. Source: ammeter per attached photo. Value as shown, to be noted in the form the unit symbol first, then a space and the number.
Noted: µA 110
